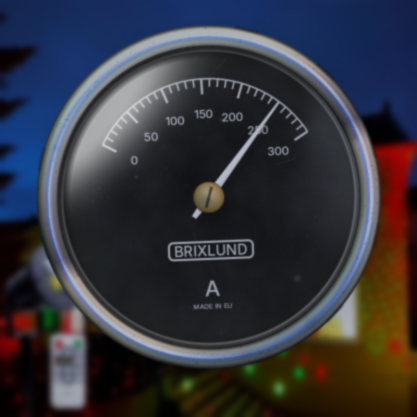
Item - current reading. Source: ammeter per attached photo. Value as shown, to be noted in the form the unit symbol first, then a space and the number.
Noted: A 250
